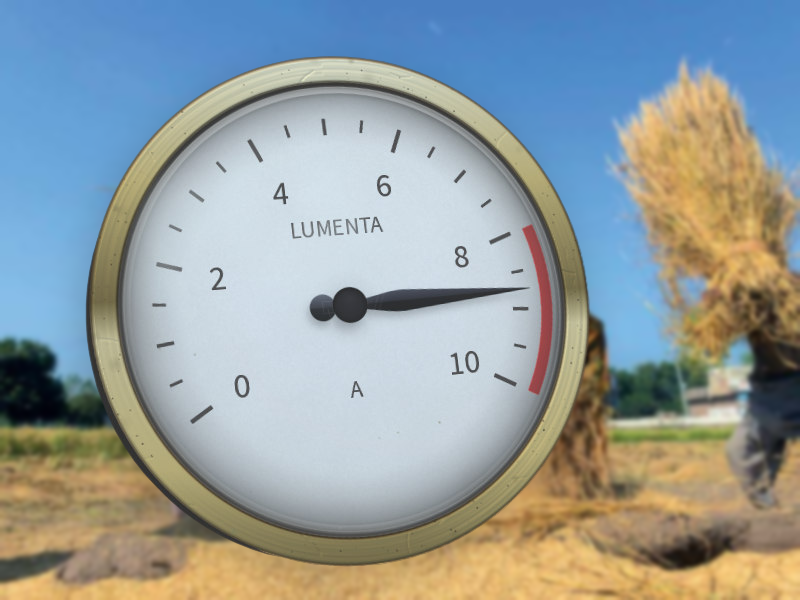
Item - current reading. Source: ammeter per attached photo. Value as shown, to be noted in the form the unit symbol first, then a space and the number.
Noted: A 8.75
